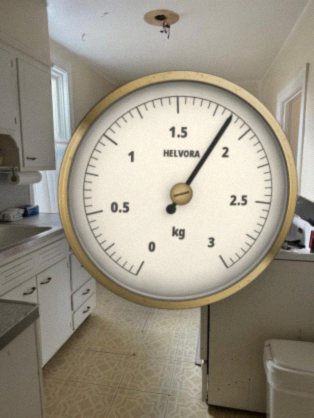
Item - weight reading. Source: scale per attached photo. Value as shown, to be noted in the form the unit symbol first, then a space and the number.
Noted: kg 1.85
